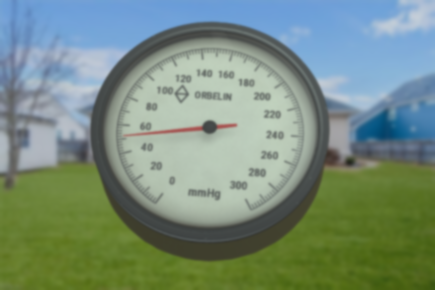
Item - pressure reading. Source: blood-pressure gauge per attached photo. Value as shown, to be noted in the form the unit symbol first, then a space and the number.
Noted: mmHg 50
